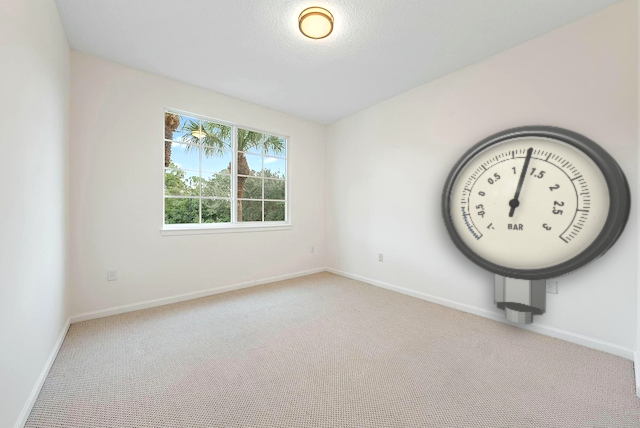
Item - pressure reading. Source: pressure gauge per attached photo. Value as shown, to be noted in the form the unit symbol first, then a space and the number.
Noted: bar 1.25
